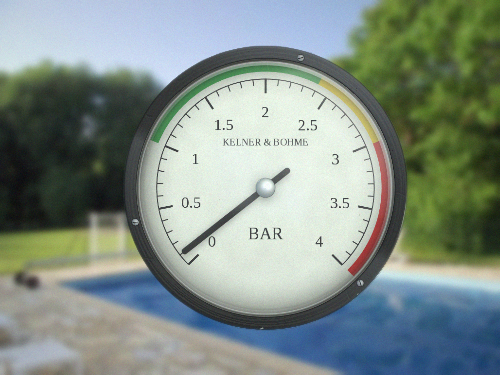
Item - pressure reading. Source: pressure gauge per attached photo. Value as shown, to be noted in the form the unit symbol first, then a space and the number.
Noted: bar 0.1
